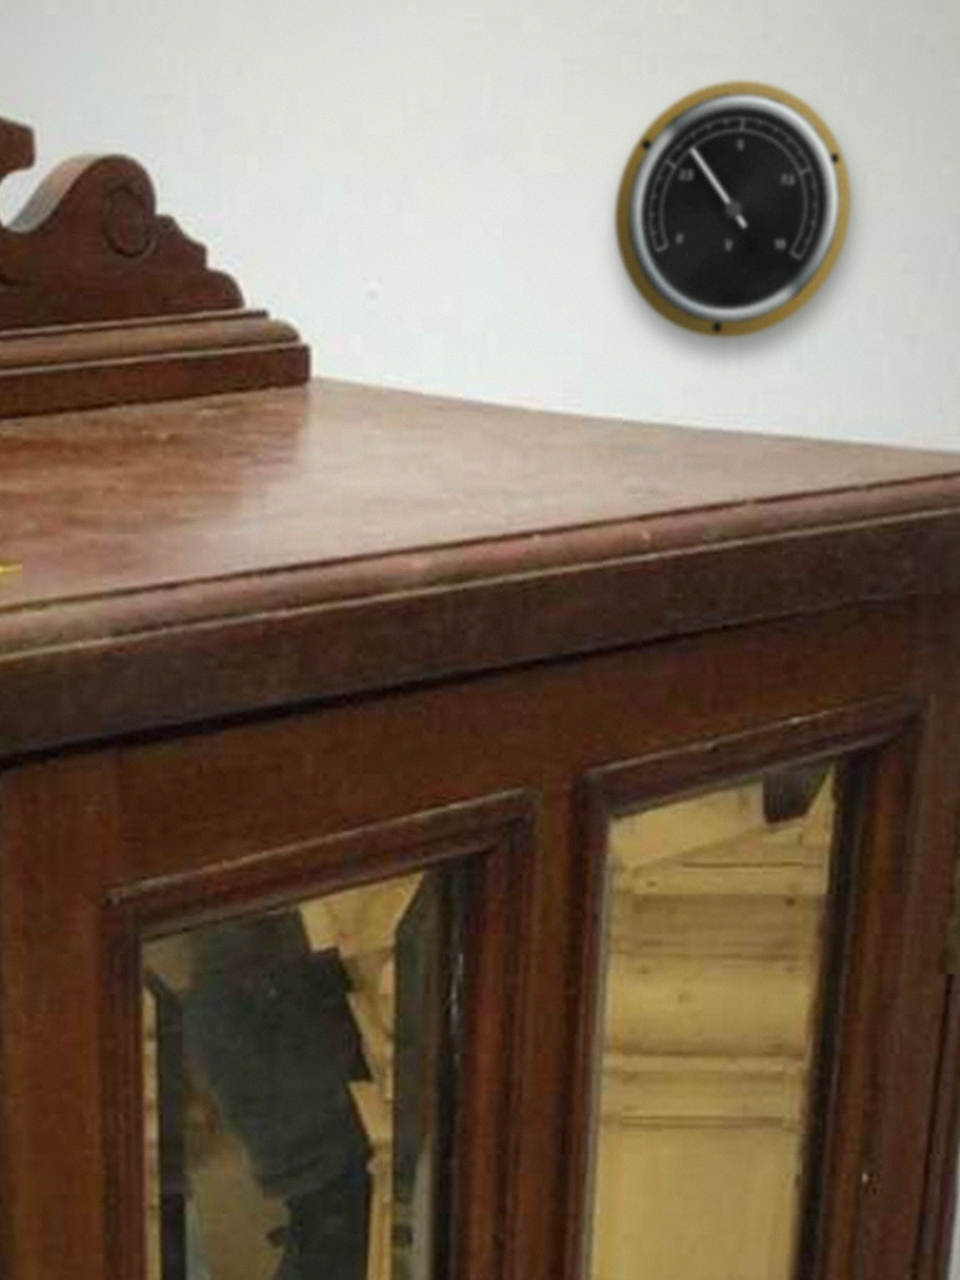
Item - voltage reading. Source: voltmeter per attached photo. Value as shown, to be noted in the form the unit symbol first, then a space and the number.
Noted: V 3.25
